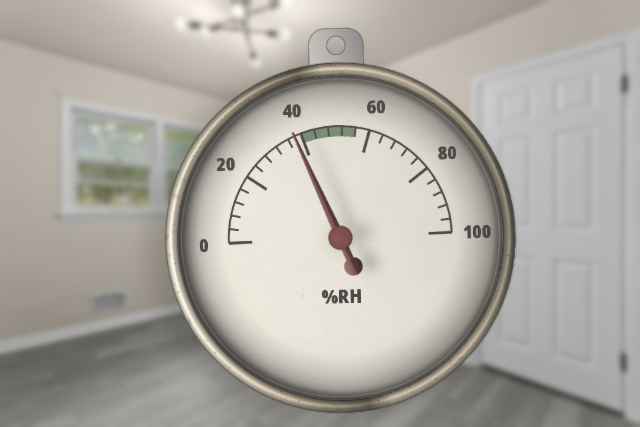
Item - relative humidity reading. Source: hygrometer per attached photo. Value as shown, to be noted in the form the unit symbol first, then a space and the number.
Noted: % 38
